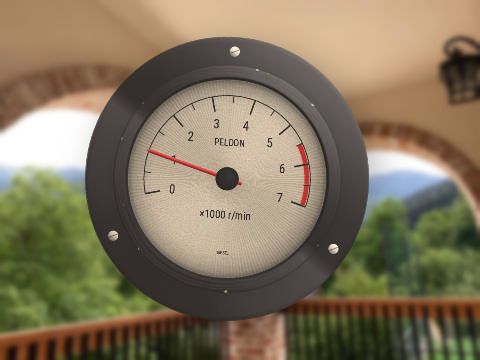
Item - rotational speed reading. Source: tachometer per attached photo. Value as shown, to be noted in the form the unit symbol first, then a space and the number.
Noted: rpm 1000
